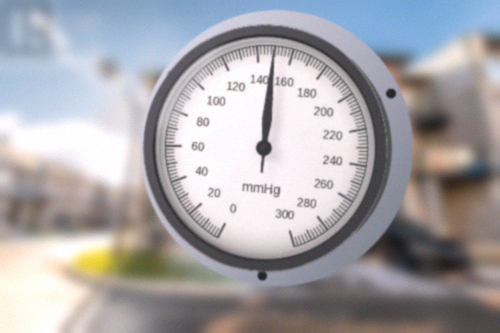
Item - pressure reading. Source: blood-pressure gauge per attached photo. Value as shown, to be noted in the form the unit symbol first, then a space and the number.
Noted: mmHg 150
